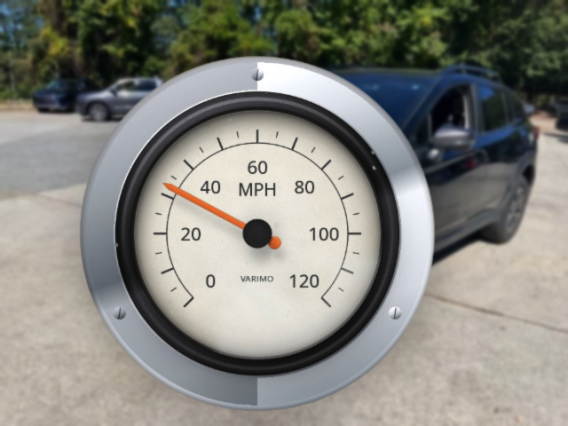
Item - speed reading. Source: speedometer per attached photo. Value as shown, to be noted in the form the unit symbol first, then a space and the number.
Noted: mph 32.5
